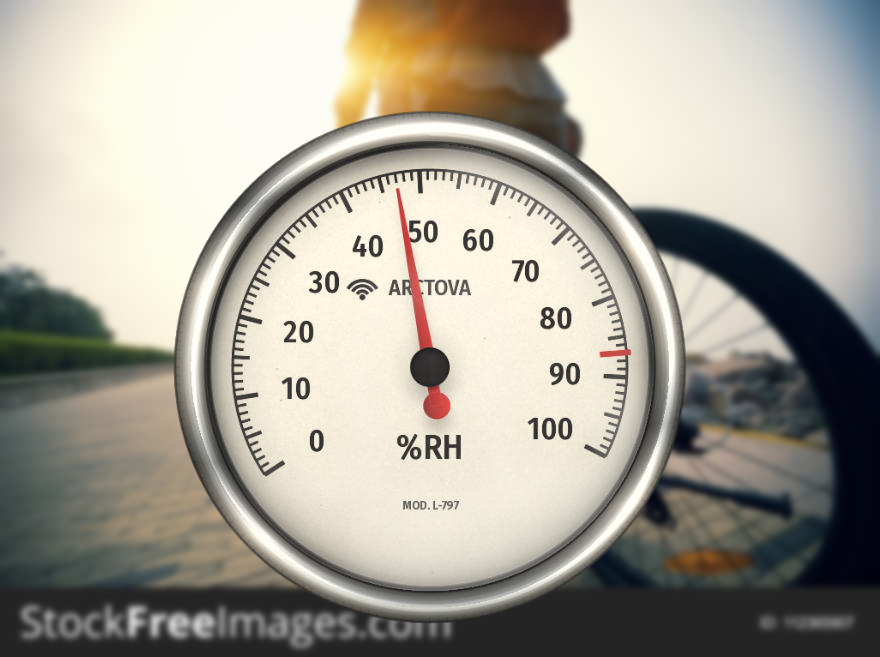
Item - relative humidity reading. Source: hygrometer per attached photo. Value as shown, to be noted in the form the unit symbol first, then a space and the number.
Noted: % 47
